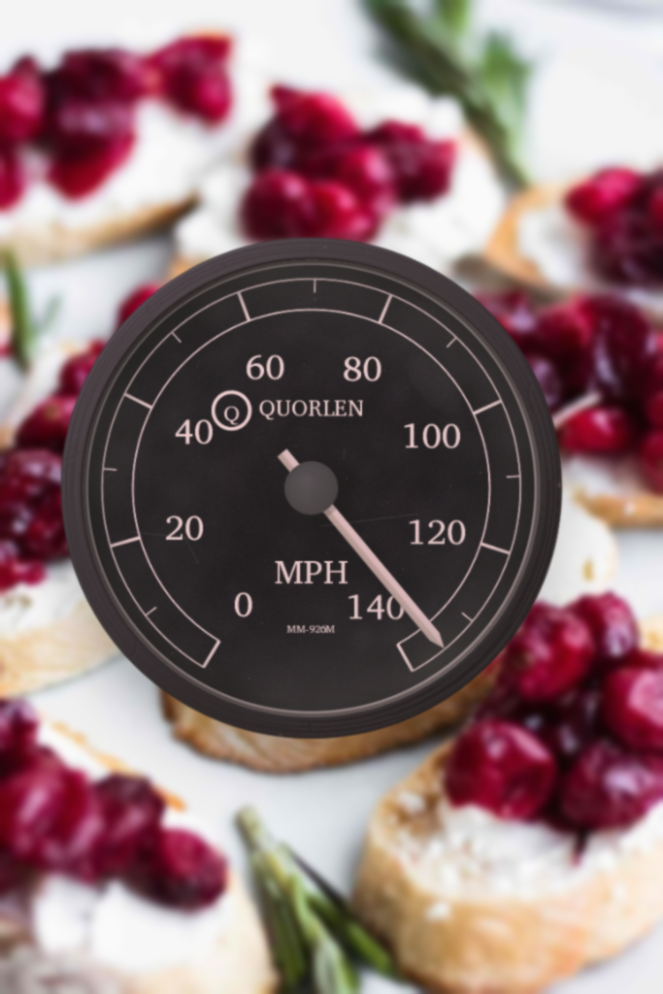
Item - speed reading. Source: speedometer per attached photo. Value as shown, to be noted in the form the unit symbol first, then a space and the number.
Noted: mph 135
